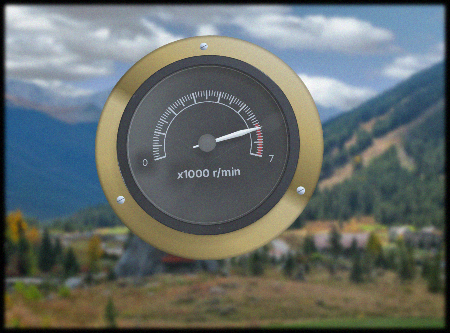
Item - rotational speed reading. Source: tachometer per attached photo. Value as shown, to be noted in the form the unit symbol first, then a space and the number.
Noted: rpm 6000
